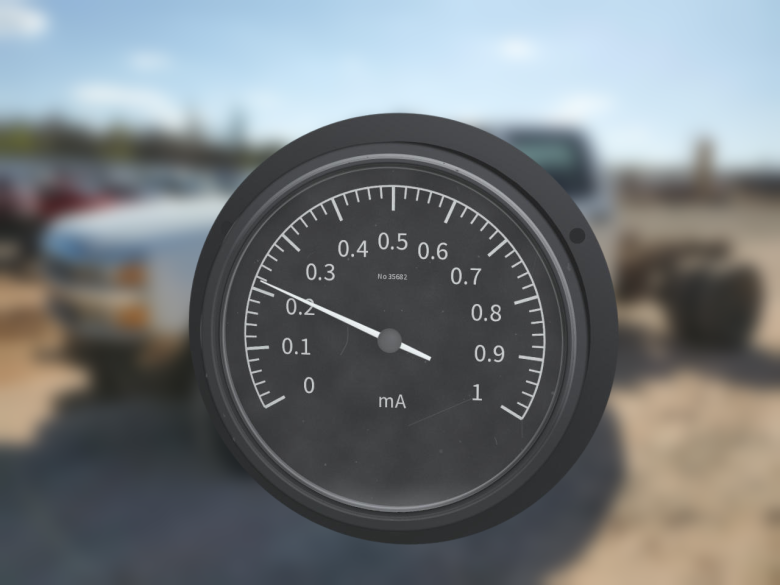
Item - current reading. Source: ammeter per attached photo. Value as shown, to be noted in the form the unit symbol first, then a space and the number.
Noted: mA 0.22
